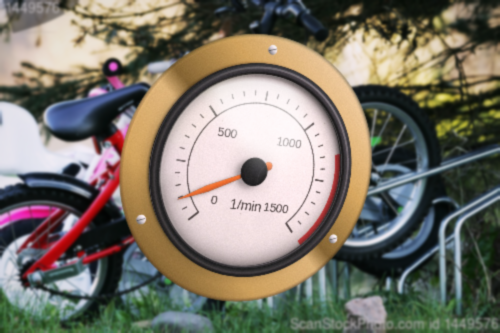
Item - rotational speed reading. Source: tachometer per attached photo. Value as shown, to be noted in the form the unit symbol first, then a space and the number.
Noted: rpm 100
